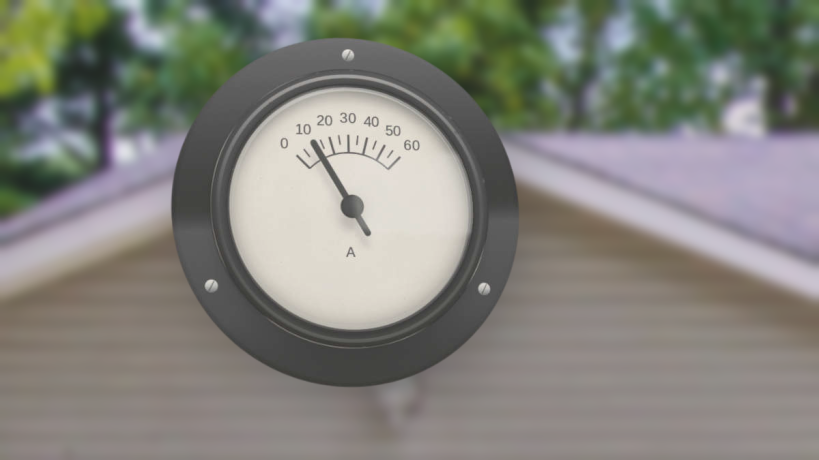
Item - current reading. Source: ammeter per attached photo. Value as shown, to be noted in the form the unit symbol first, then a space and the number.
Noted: A 10
